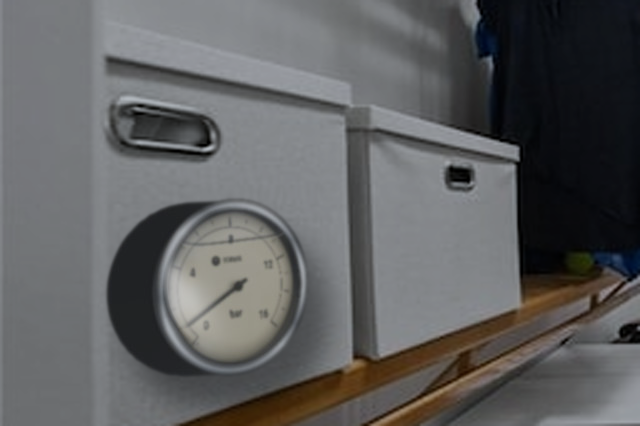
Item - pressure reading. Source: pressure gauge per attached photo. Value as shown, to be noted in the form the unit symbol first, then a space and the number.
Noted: bar 1
